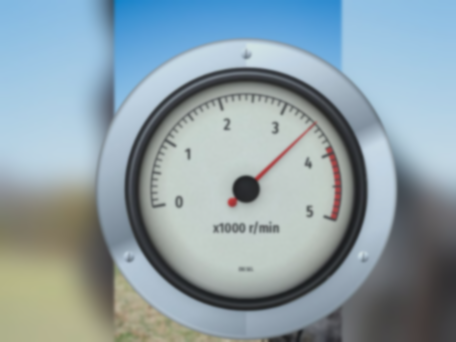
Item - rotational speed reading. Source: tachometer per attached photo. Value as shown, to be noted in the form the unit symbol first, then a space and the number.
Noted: rpm 3500
